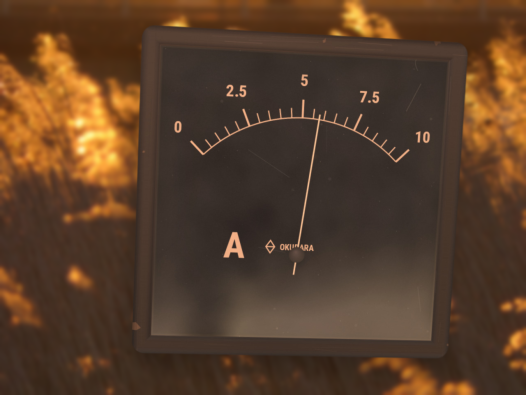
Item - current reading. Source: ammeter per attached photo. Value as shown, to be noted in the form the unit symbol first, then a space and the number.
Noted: A 5.75
